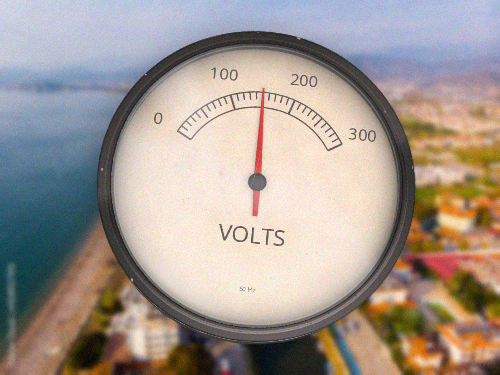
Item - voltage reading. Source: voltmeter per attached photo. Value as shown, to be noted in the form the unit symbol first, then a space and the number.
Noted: V 150
